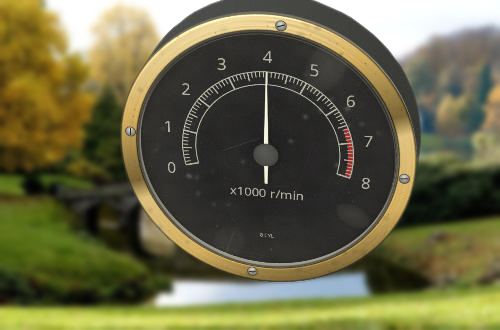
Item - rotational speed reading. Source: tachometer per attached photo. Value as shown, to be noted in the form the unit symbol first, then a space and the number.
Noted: rpm 4000
